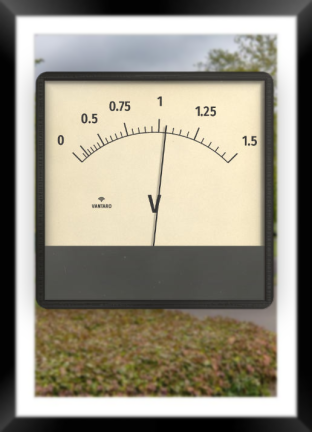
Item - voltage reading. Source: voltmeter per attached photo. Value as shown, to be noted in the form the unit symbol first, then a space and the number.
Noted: V 1.05
